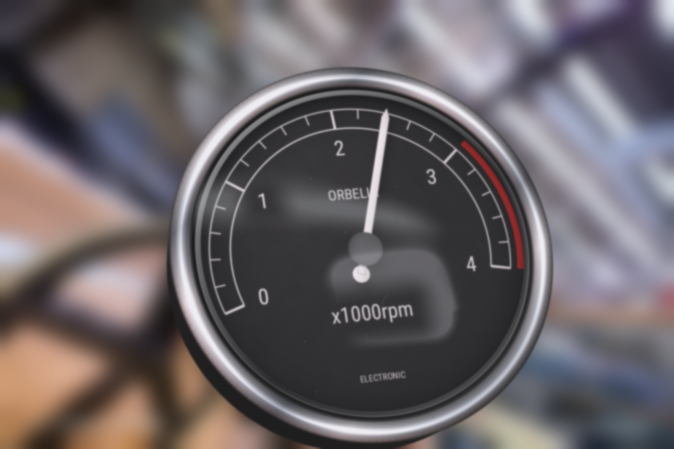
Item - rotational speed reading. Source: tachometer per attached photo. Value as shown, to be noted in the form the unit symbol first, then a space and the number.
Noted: rpm 2400
